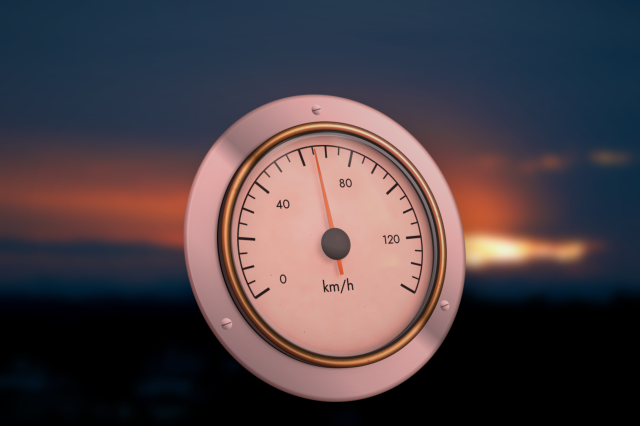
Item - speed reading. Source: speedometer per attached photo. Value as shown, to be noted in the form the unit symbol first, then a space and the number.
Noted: km/h 65
